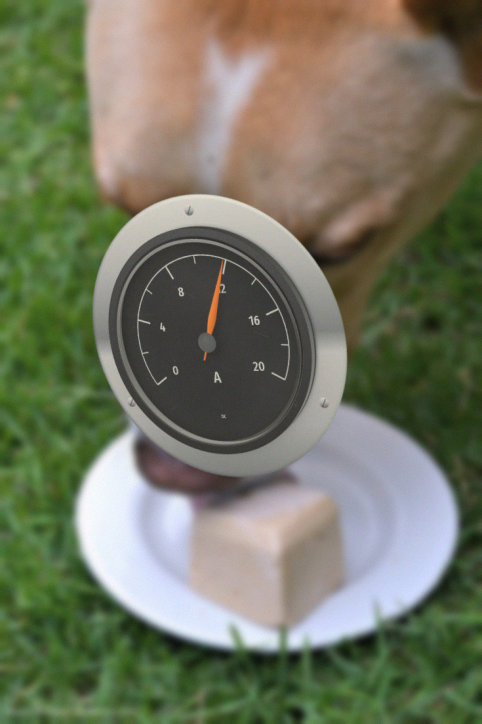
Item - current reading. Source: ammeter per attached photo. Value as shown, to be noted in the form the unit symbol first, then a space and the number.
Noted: A 12
